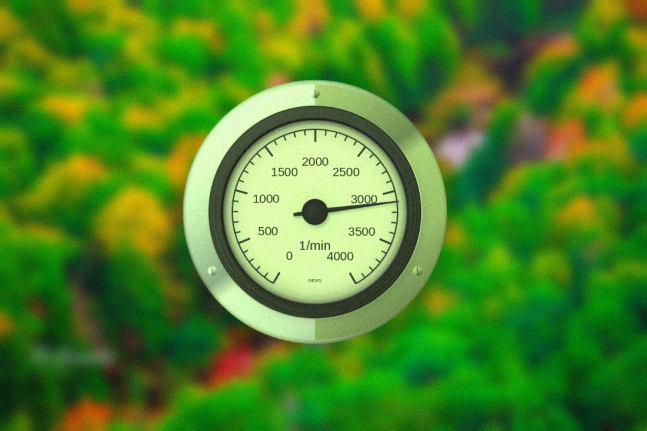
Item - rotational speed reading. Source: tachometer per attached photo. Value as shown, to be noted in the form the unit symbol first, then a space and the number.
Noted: rpm 3100
